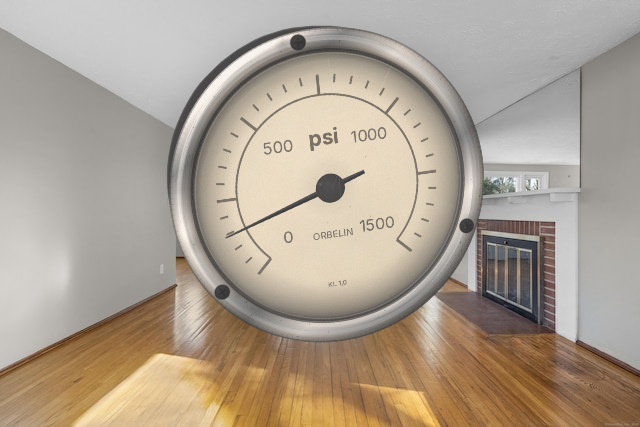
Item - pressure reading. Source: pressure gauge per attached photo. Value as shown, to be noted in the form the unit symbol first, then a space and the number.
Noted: psi 150
